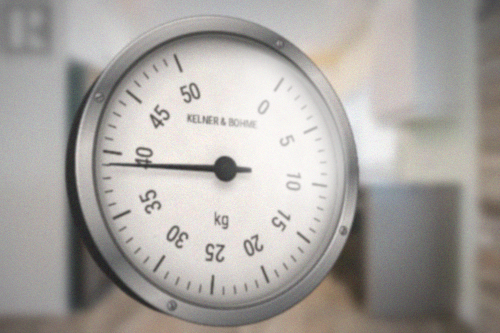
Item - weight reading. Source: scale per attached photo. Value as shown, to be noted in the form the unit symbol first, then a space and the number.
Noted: kg 39
